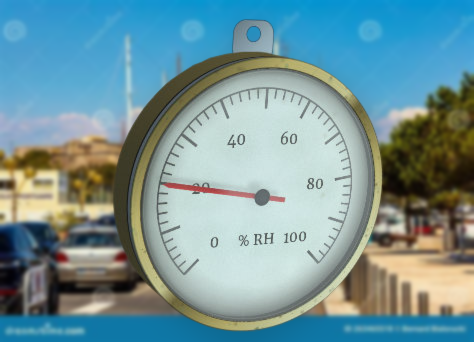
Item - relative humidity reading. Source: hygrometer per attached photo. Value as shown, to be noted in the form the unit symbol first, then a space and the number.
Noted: % 20
